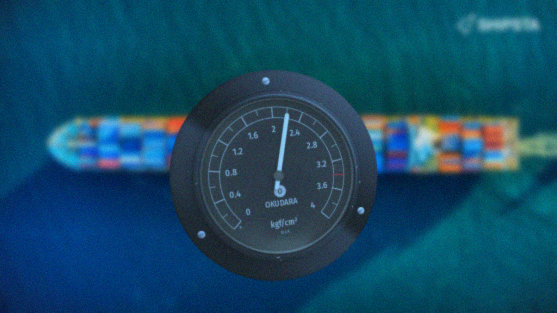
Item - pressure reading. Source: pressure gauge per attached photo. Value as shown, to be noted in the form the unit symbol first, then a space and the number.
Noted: kg/cm² 2.2
